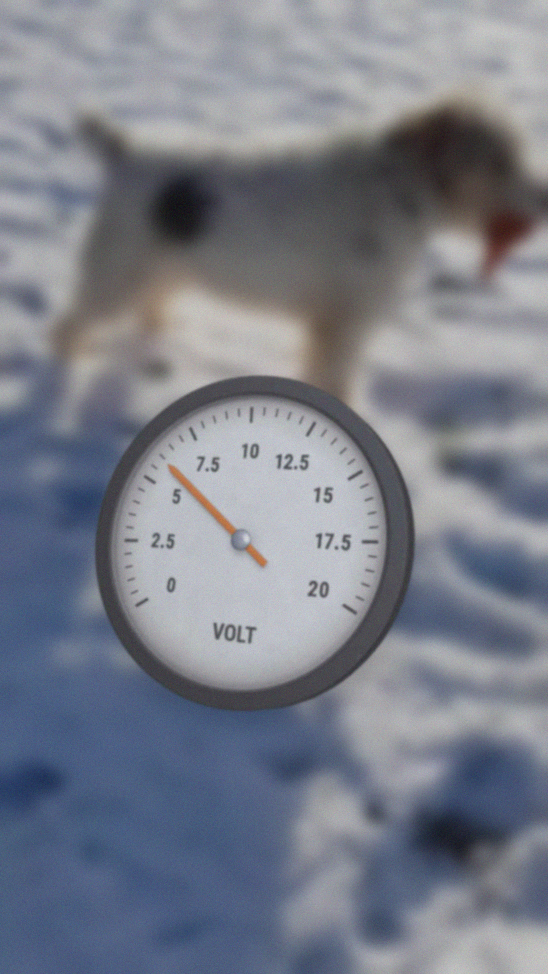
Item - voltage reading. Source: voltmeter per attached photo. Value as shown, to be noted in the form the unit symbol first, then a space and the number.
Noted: V 6
